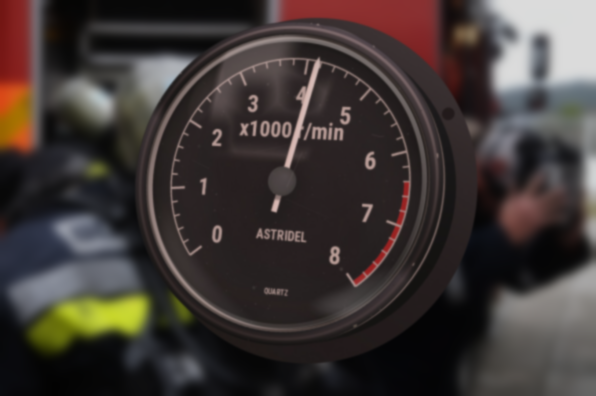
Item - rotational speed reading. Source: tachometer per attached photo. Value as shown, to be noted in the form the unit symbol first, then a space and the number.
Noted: rpm 4200
